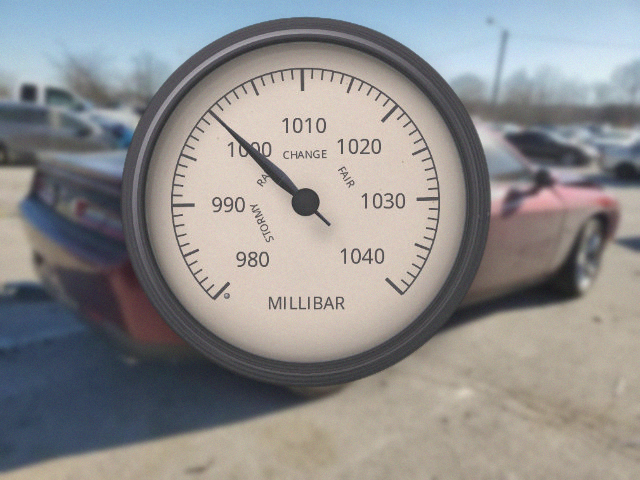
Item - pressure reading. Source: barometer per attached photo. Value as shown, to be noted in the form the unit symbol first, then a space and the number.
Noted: mbar 1000
